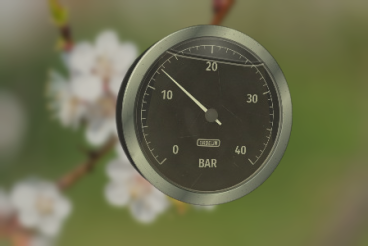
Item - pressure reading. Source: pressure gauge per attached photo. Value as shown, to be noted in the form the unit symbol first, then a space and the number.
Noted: bar 12.5
